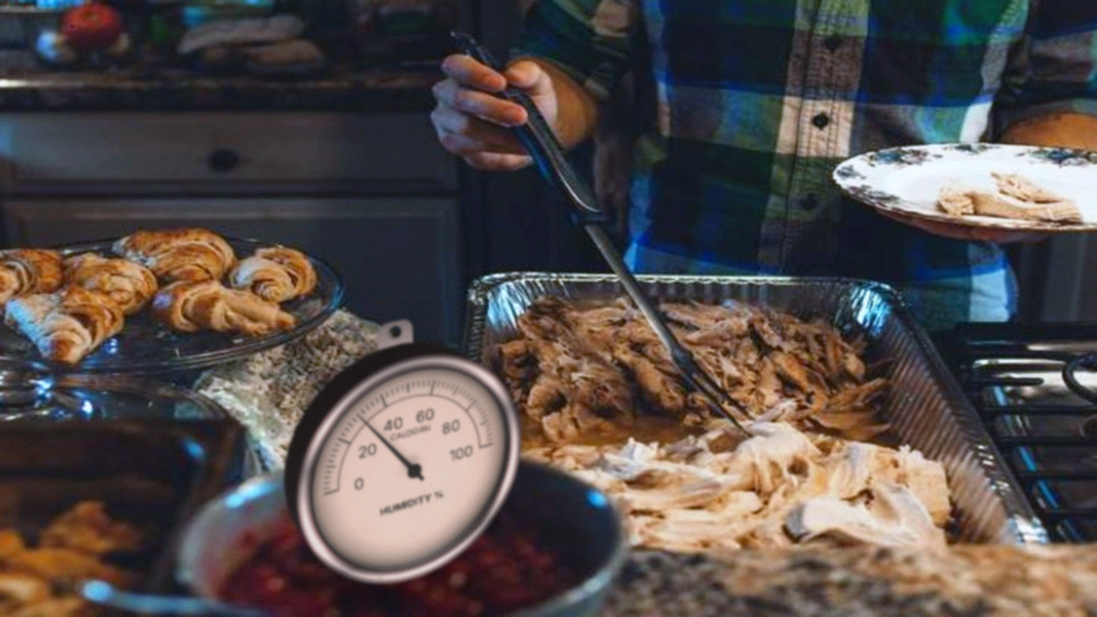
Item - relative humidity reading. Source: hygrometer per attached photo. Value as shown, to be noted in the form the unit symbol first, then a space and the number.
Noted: % 30
